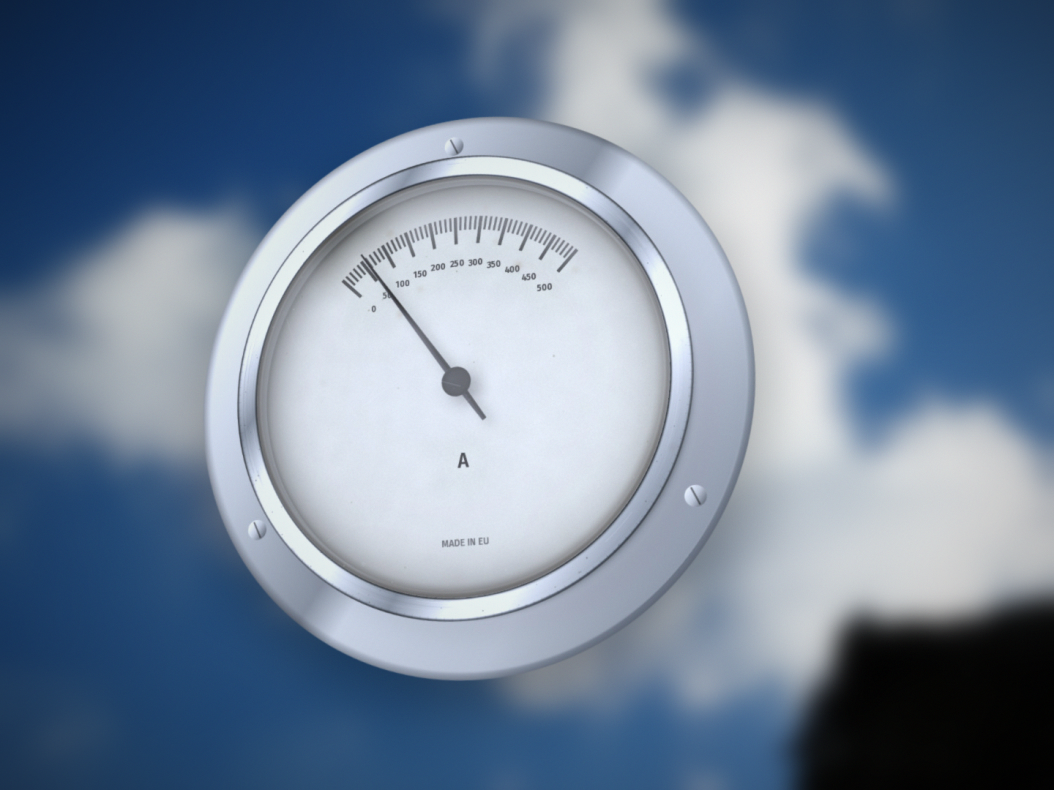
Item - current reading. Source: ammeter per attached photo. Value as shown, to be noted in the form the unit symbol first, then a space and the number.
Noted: A 60
